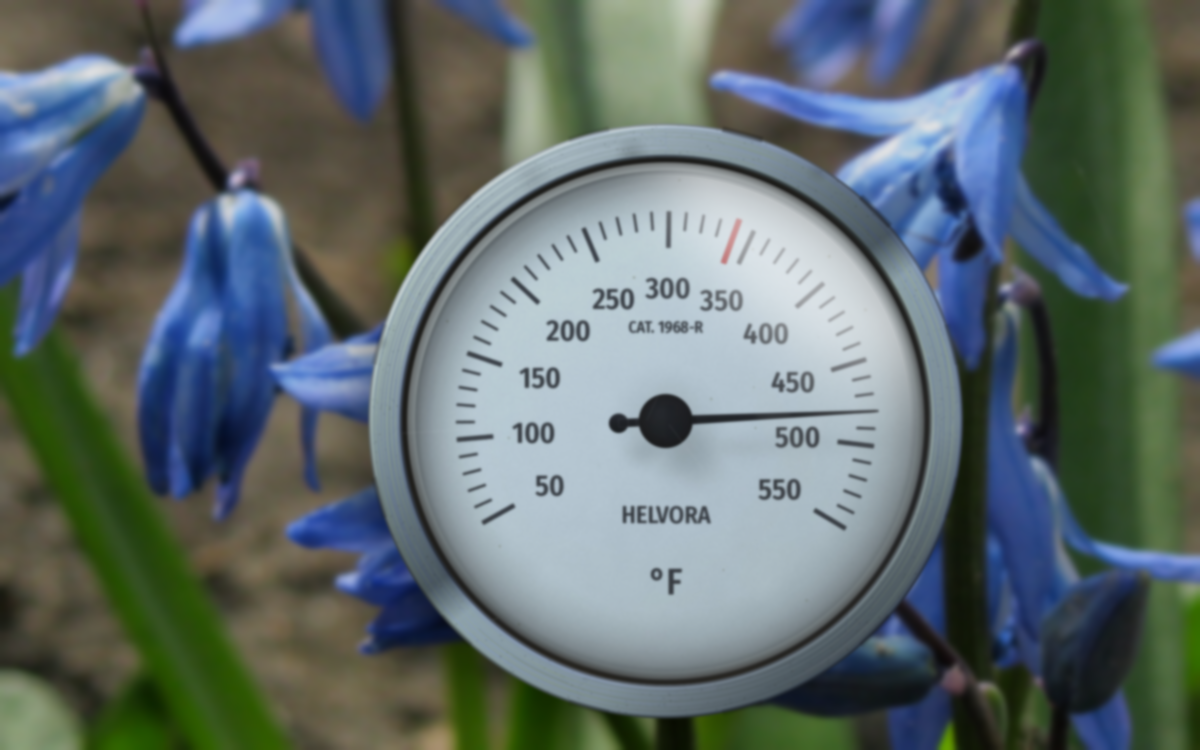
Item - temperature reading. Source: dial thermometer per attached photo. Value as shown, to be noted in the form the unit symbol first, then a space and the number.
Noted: °F 480
